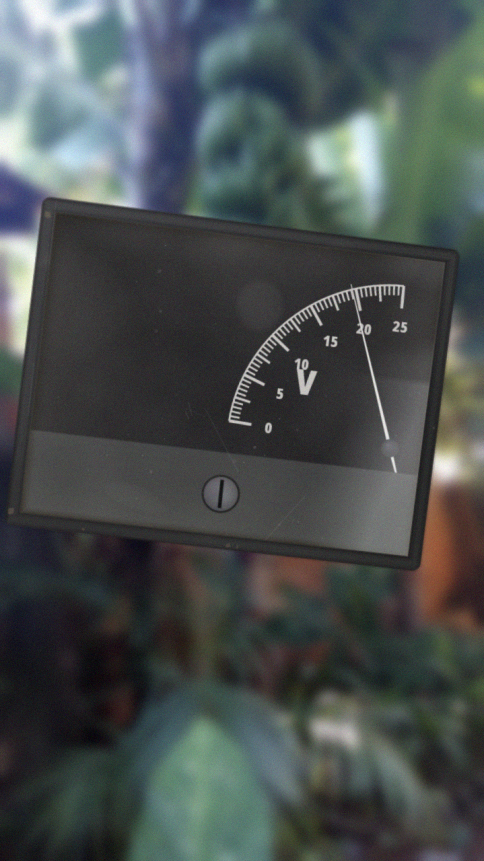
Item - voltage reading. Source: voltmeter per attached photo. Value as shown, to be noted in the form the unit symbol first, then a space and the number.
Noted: V 19.5
